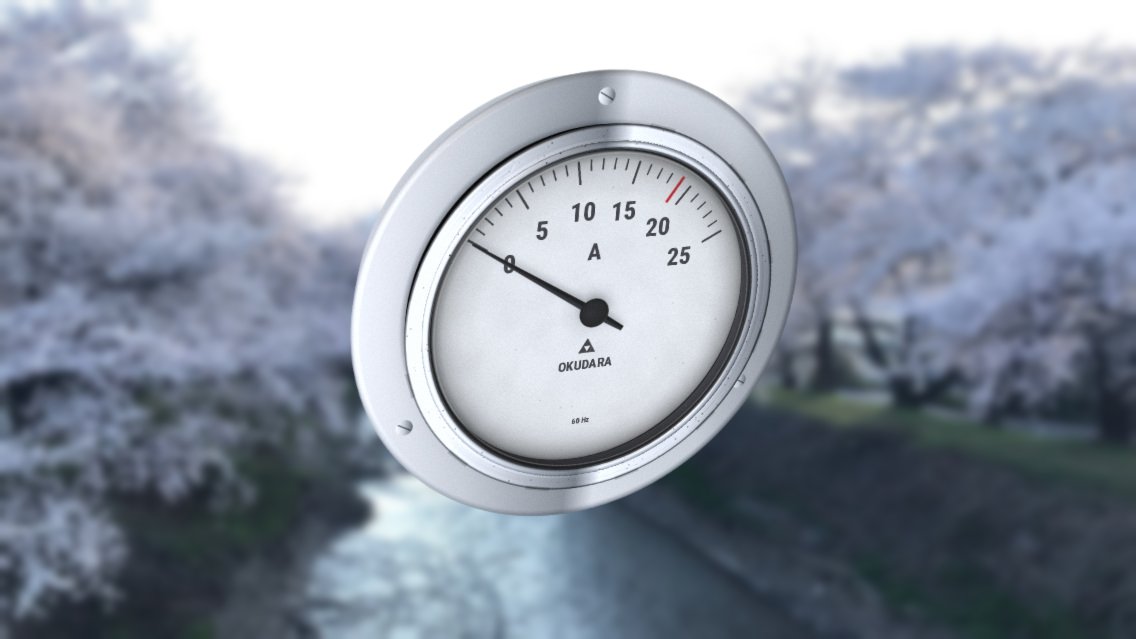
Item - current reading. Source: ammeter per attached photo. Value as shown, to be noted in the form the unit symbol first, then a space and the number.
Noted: A 0
